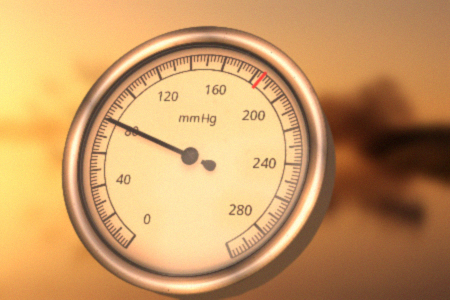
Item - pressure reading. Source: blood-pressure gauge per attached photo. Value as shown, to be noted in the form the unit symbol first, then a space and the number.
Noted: mmHg 80
